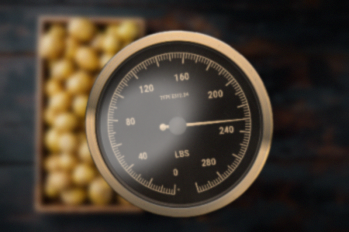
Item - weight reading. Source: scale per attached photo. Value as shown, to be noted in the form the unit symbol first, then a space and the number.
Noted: lb 230
